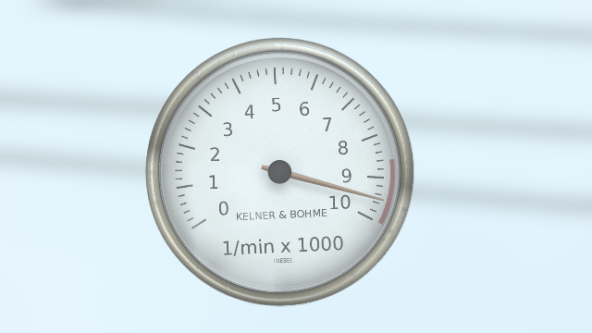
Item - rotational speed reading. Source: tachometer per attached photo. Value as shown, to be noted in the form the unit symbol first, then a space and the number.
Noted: rpm 9500
